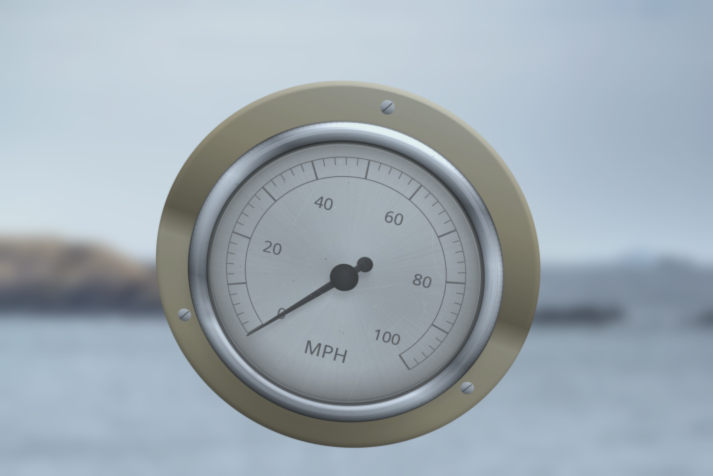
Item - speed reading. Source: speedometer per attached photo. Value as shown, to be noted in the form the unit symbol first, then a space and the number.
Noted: mph 0
